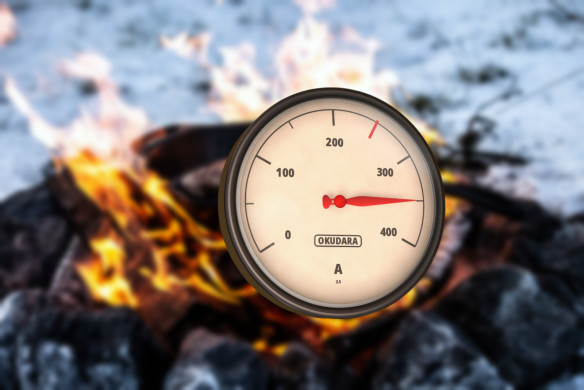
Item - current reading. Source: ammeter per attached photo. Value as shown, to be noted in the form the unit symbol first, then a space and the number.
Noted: A 350
